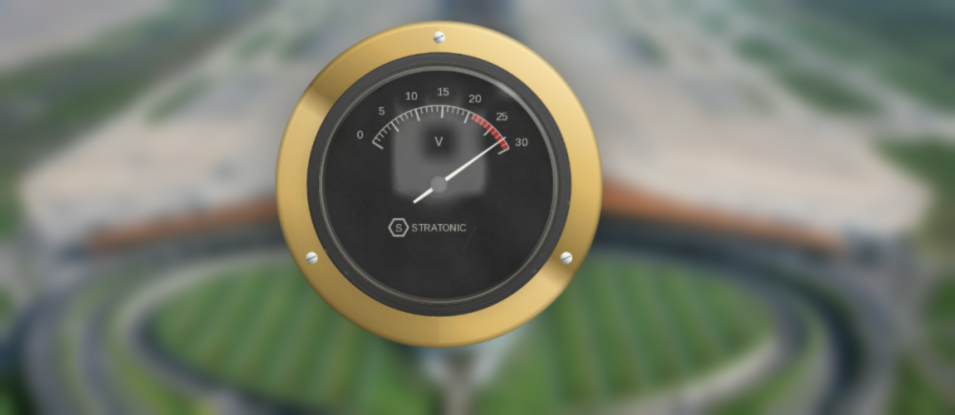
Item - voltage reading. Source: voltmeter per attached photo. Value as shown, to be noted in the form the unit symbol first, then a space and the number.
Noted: V 28
